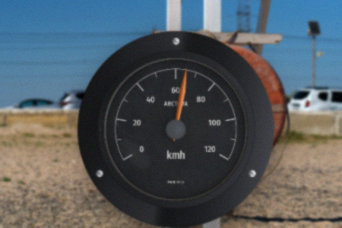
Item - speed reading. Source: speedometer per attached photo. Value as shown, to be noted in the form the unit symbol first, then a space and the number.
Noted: km/h 65
